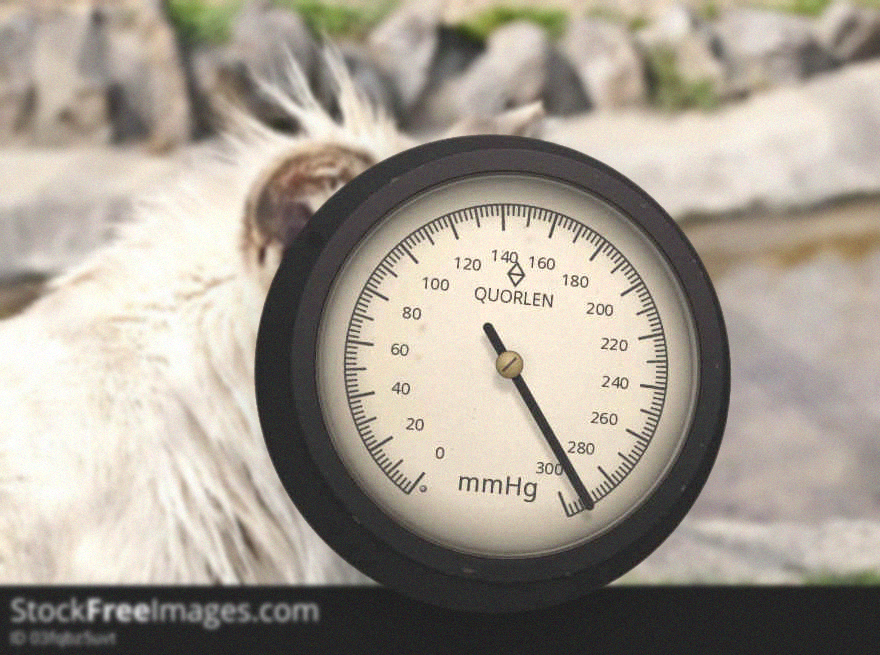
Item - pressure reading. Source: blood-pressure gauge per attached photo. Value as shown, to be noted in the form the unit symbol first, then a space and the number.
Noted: mmHg 292
